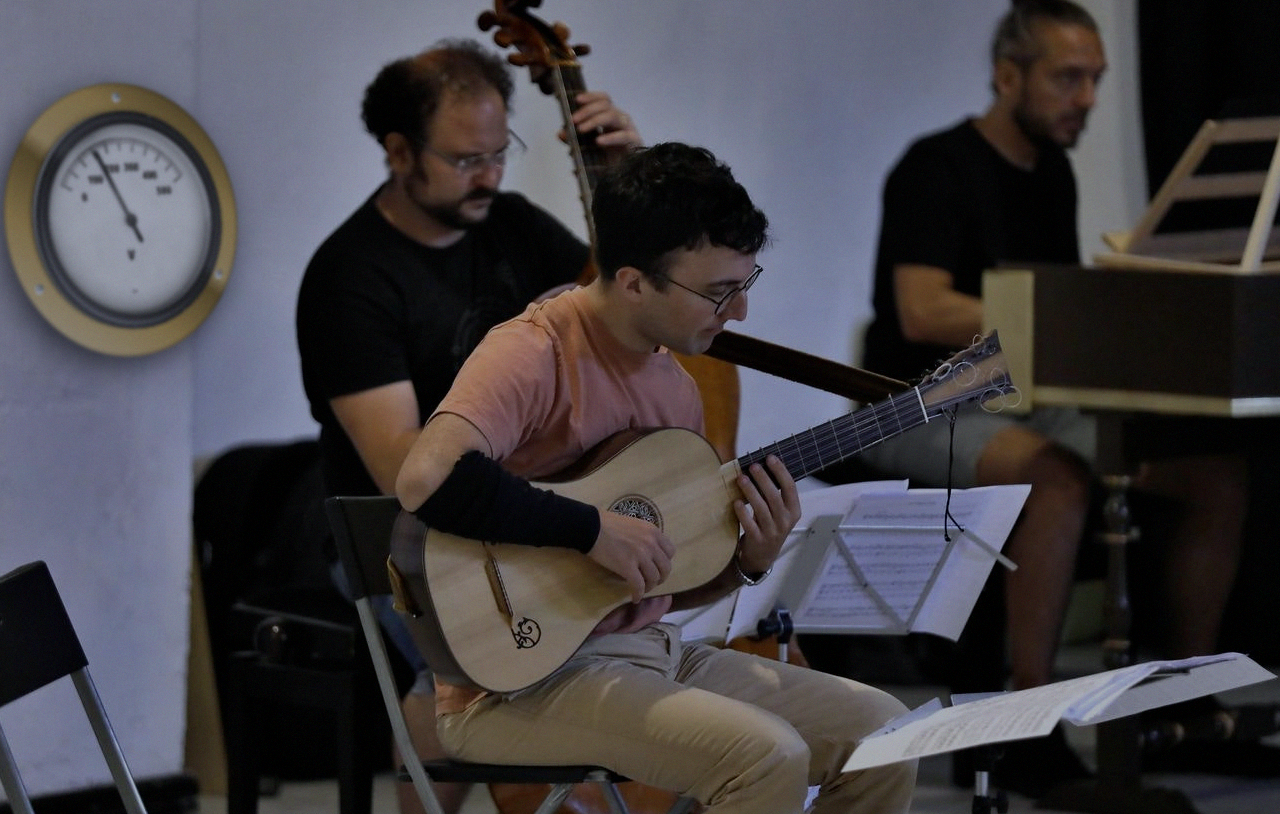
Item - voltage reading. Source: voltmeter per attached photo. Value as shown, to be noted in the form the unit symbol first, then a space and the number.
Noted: V 150
